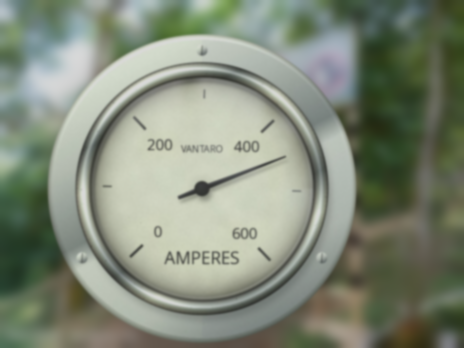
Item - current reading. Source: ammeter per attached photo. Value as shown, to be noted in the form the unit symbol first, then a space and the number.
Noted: A 450
